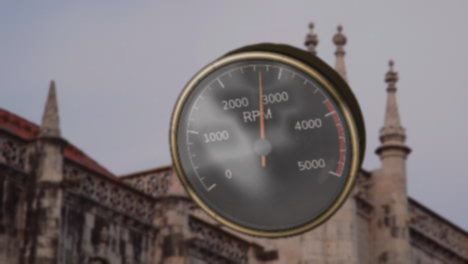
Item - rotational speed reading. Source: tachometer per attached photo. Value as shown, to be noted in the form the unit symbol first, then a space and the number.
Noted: rpm 2700
